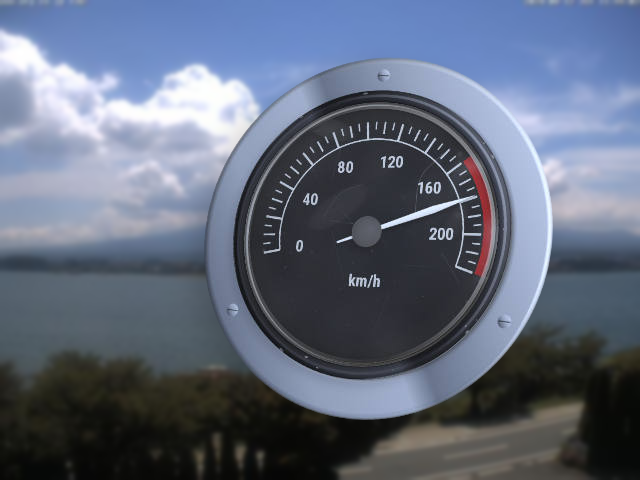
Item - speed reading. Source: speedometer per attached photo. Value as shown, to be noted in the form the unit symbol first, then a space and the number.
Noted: km/h 180
